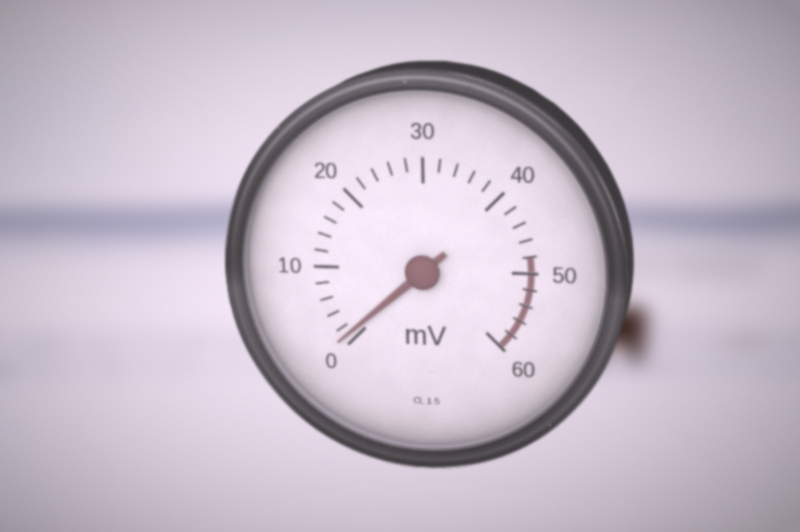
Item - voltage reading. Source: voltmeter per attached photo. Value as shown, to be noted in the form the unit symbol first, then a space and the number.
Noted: mV 1
